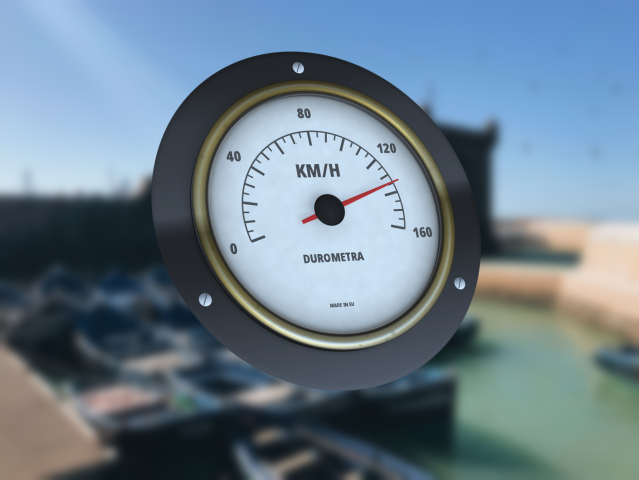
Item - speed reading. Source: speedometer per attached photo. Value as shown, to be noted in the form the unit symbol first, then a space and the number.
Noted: km/h 135
